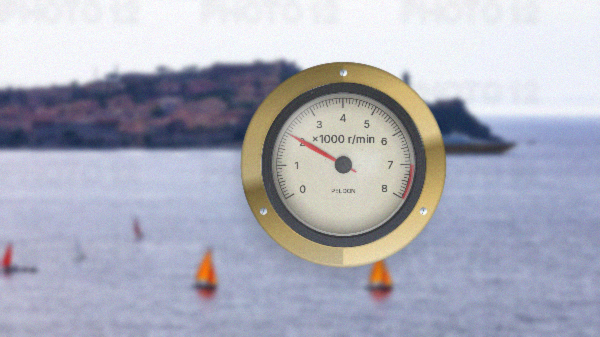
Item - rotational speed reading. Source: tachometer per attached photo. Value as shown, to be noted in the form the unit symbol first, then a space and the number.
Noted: rpm 2000
